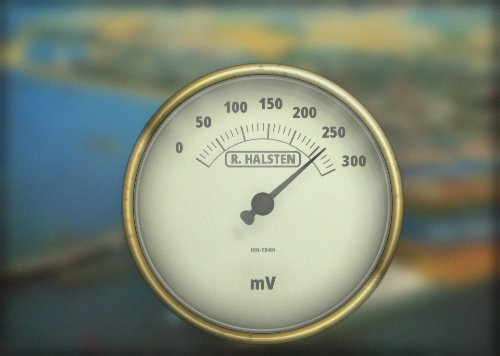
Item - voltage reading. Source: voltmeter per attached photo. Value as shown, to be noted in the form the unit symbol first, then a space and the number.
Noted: mV 260
